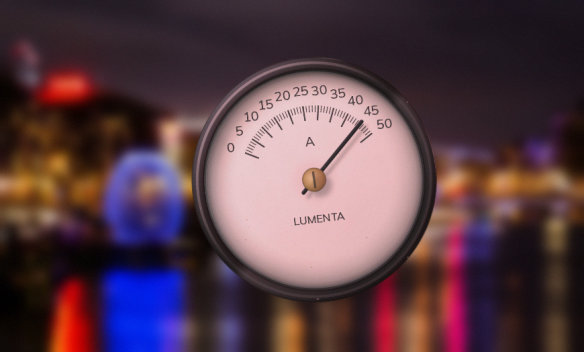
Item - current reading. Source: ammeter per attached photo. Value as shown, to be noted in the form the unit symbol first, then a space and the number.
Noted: A 45
